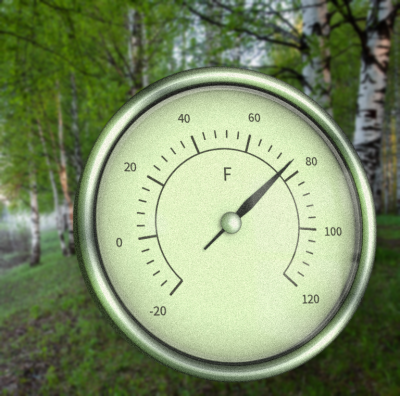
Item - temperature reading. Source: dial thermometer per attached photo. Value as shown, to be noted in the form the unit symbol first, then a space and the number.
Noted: °F 76
